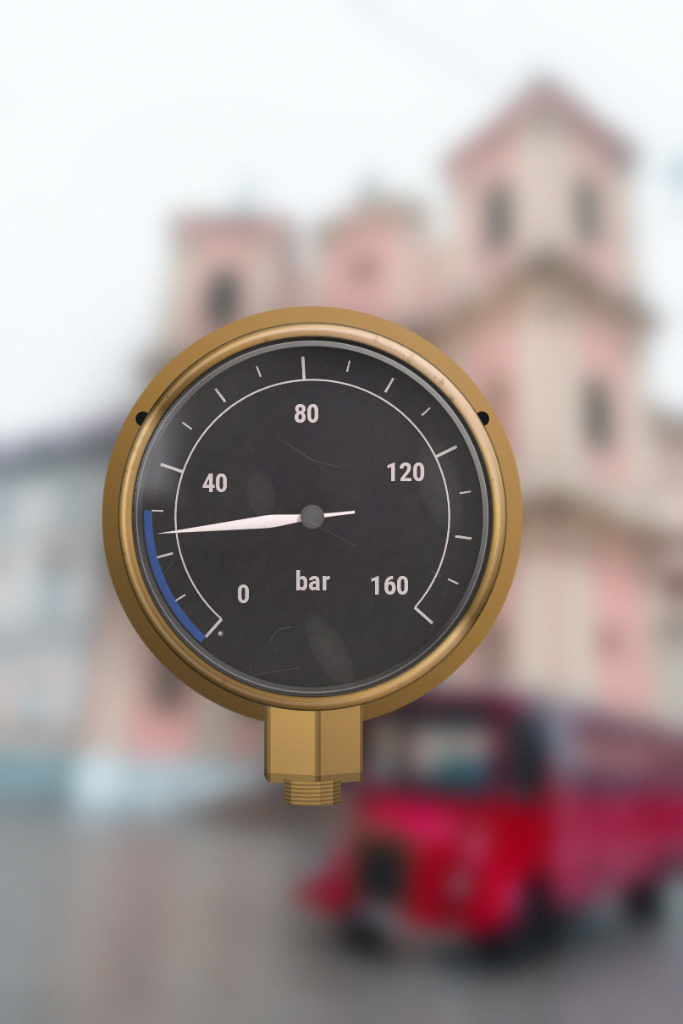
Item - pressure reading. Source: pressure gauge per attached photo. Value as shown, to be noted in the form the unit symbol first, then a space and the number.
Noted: bar 25
